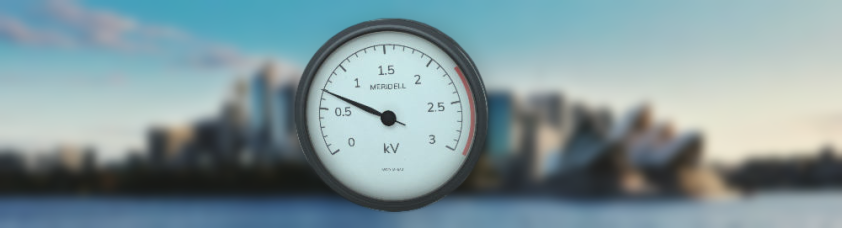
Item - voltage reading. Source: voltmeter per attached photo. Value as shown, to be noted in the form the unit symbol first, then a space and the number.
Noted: kV 0.7
